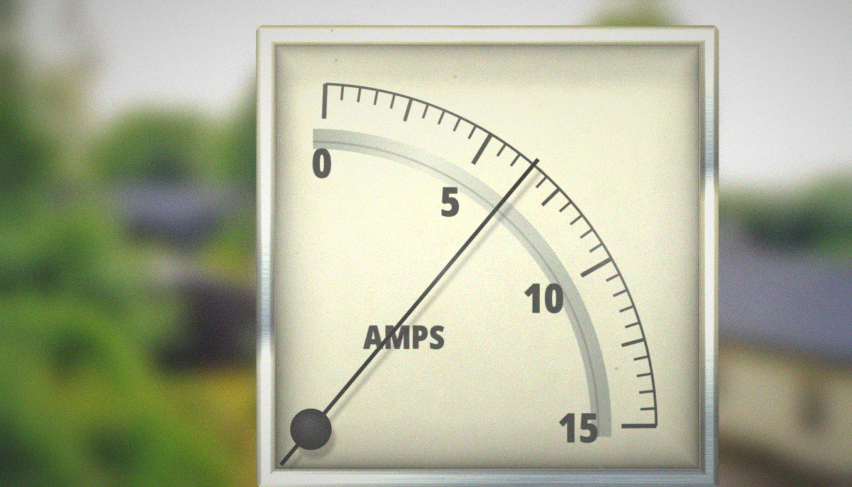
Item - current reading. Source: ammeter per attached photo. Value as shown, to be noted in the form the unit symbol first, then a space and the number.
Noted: A 6.5
